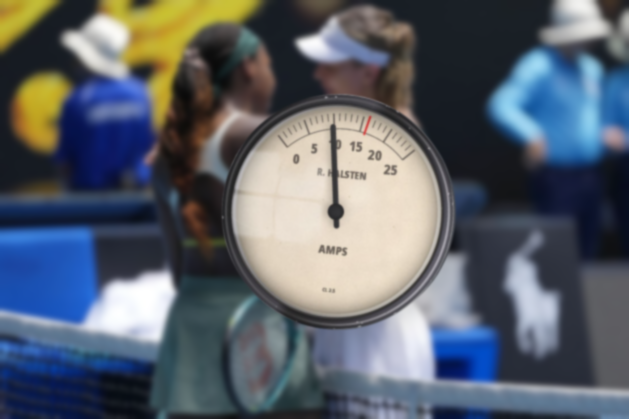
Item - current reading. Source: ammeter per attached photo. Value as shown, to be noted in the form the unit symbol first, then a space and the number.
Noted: A 10
